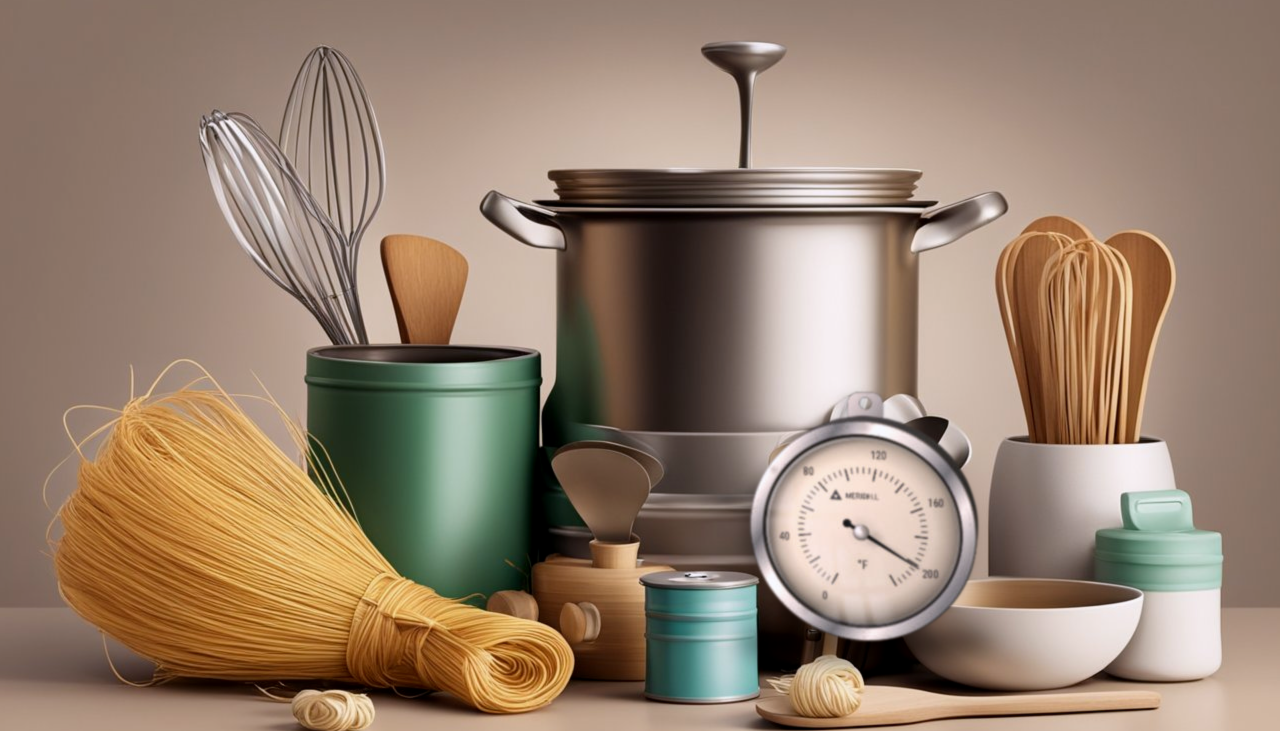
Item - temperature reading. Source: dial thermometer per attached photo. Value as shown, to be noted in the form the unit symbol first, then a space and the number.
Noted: °F 200
